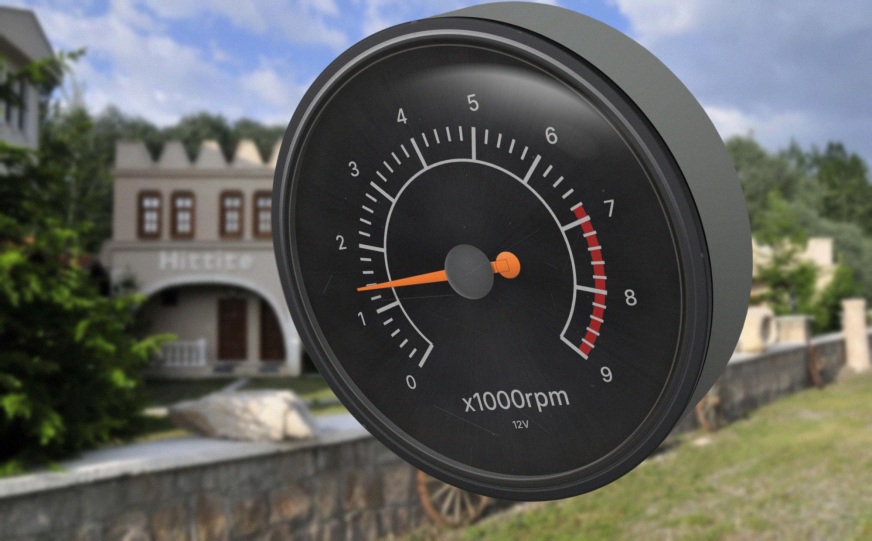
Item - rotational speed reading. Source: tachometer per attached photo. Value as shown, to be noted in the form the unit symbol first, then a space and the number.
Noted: rpm 1400
